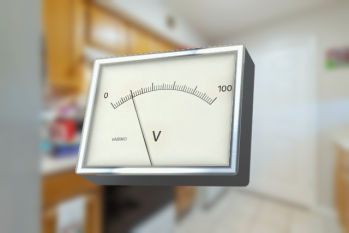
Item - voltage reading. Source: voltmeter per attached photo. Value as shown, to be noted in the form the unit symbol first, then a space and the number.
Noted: V 20
